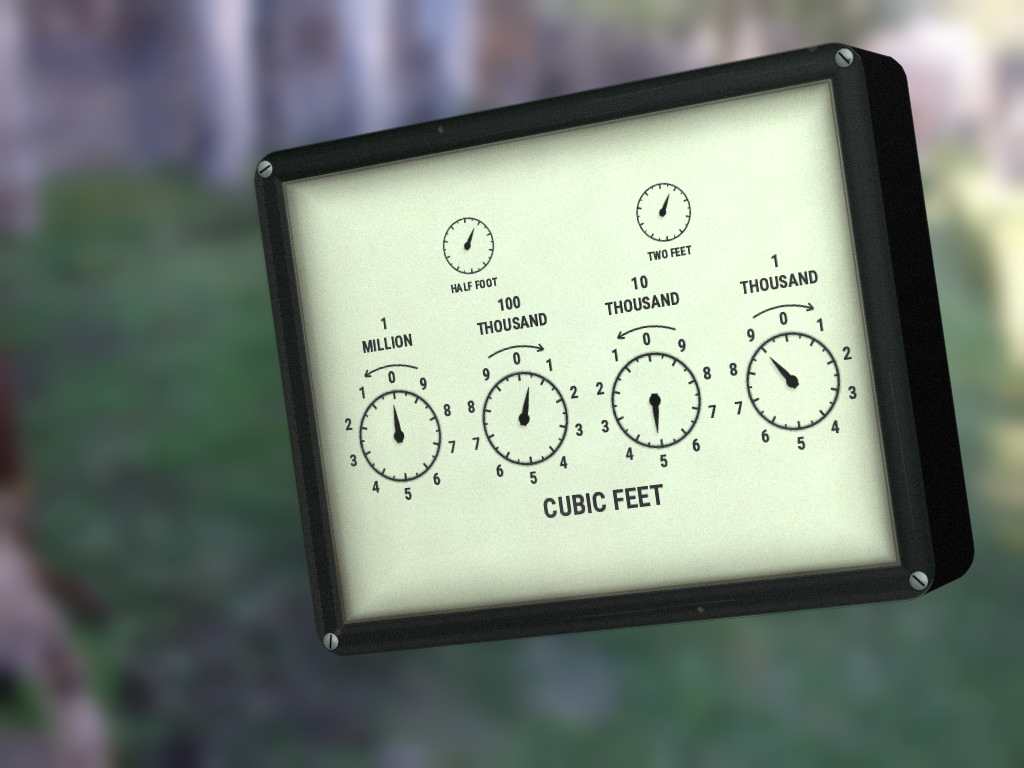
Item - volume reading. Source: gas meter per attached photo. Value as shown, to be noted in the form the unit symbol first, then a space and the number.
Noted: ft³ 4900
